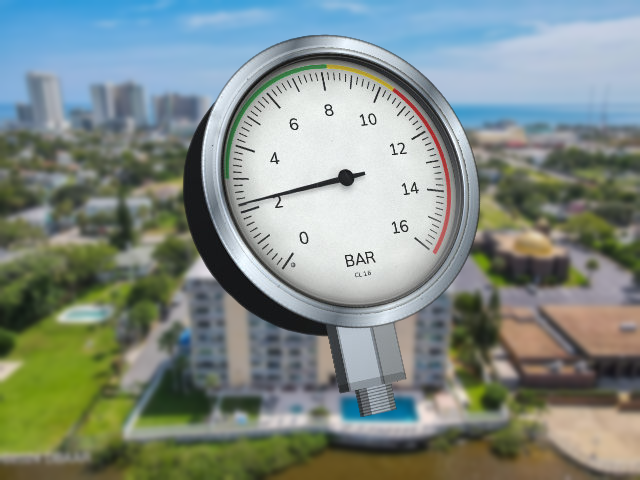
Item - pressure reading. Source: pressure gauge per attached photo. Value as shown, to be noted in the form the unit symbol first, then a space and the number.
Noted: bar 2.2
